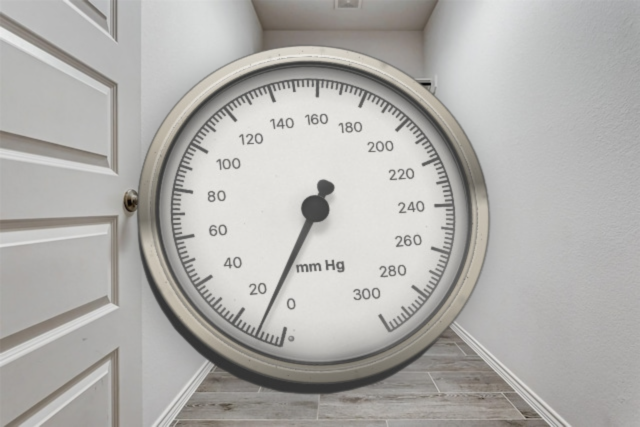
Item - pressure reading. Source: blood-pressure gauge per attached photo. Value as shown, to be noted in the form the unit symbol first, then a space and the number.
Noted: mmHg 10
